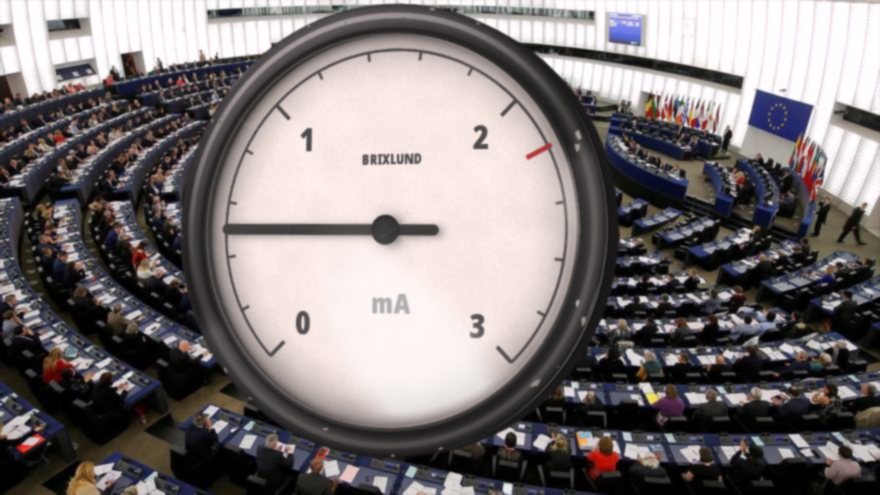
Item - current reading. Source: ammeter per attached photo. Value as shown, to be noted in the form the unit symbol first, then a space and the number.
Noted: mA 0.5
